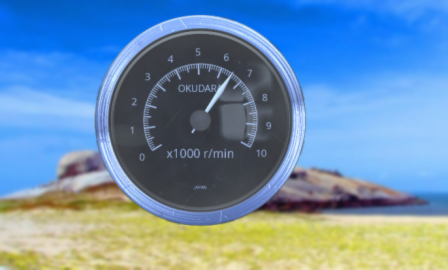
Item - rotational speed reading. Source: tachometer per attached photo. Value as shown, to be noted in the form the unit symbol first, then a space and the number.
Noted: rpm 6500
